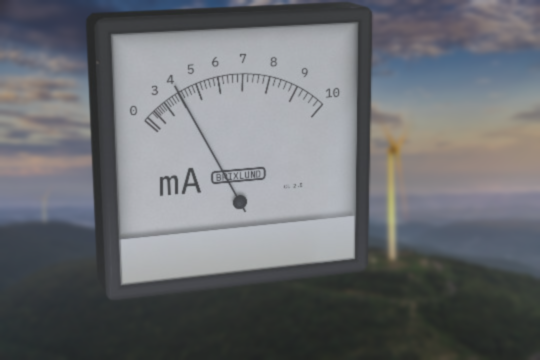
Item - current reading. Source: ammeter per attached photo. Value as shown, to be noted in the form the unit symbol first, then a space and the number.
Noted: mA 4
